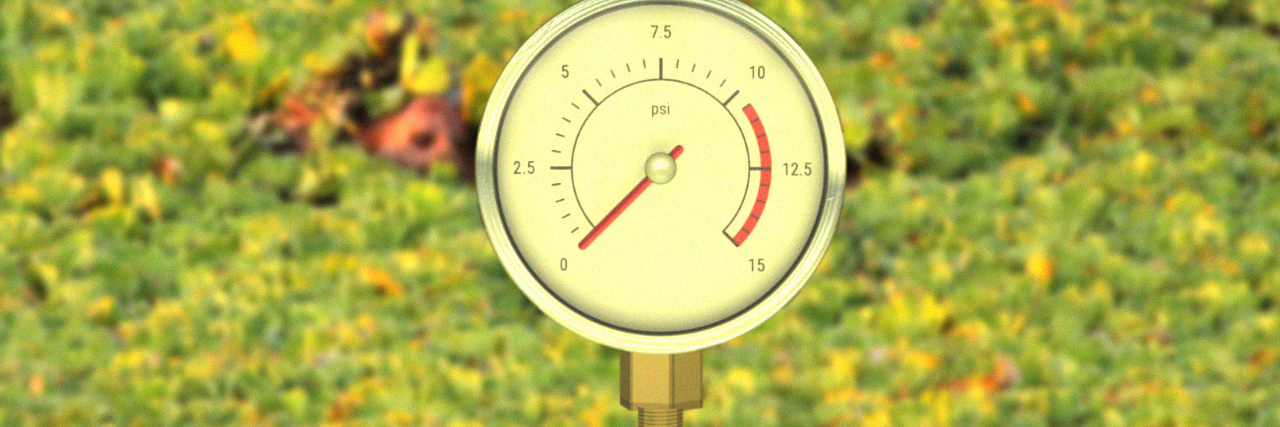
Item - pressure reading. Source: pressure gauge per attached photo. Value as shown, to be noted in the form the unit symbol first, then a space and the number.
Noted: psi 0
